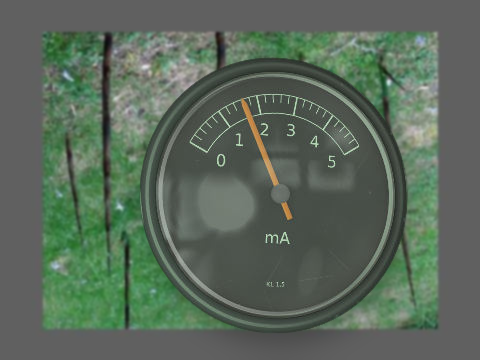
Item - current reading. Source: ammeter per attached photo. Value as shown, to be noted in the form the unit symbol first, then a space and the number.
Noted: mA 1.6
